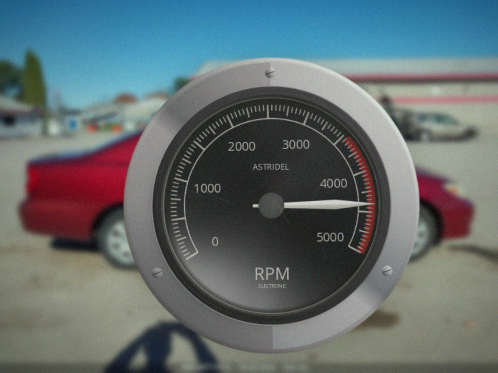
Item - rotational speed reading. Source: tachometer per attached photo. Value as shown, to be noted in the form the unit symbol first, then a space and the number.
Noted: rpm 4400
